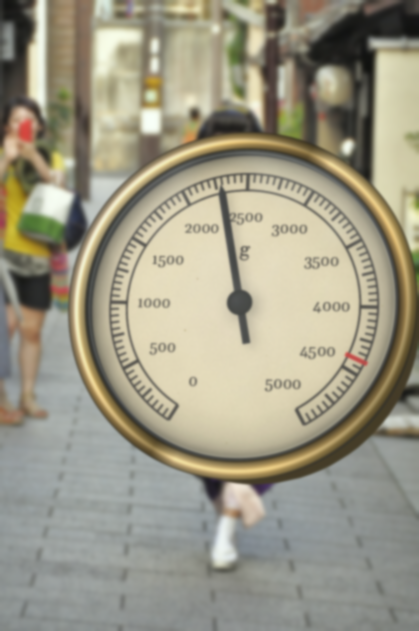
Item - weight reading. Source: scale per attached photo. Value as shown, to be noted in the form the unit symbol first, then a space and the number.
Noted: g 2300
